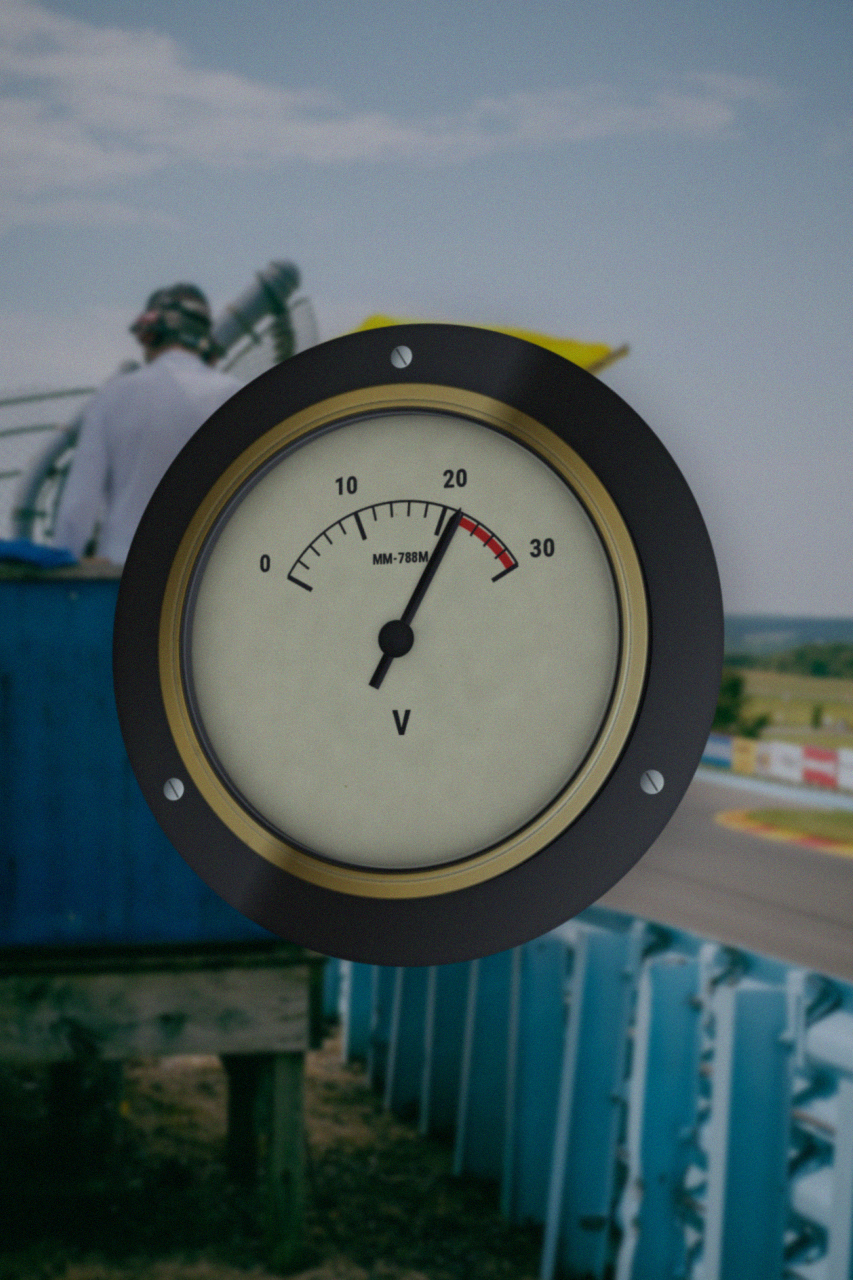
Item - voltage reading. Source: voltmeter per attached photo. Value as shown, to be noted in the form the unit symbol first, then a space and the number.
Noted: V 22
